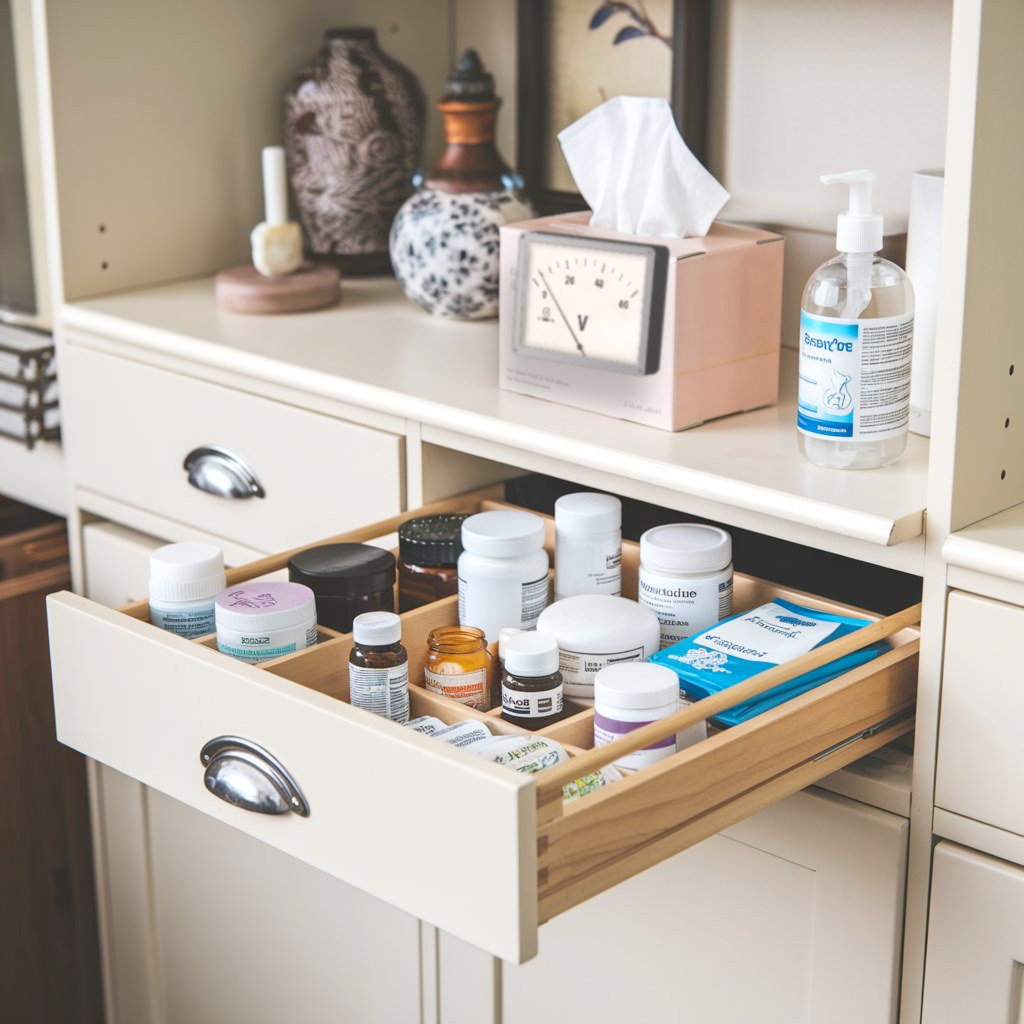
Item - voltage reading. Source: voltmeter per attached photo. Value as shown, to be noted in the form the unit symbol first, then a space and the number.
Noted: V 5
